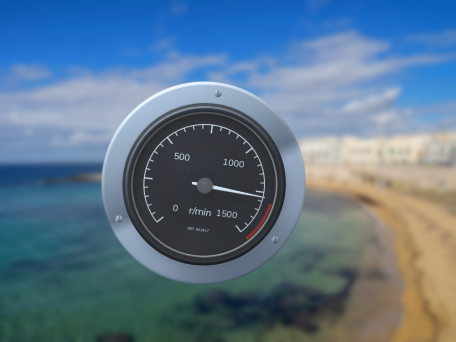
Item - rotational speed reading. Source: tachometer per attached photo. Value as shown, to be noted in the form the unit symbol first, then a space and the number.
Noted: rpm 1275
